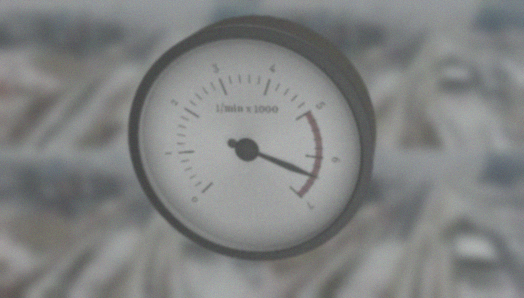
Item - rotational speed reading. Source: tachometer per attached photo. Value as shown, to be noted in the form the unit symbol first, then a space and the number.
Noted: rpm 6400
